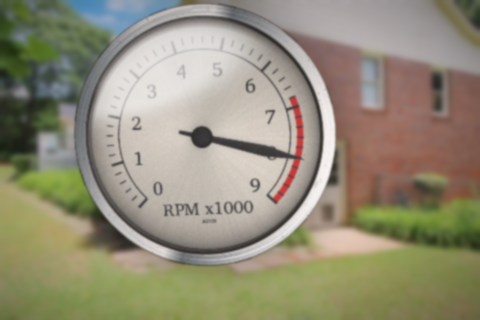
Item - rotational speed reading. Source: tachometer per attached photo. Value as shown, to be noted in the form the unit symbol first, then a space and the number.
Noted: rpm 8000
